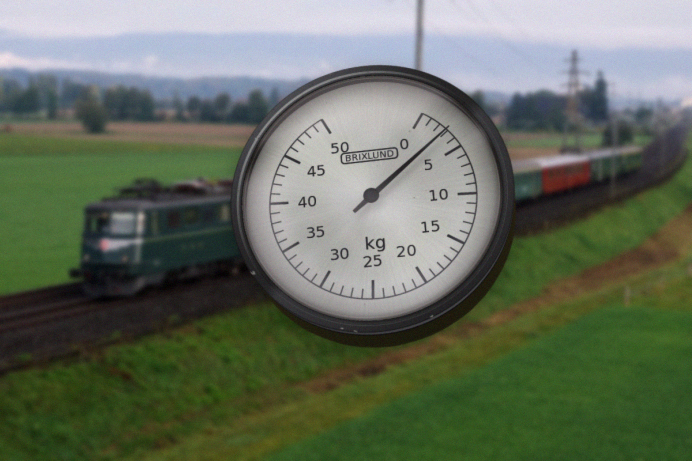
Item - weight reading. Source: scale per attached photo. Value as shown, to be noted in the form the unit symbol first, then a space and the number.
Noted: kg 3
